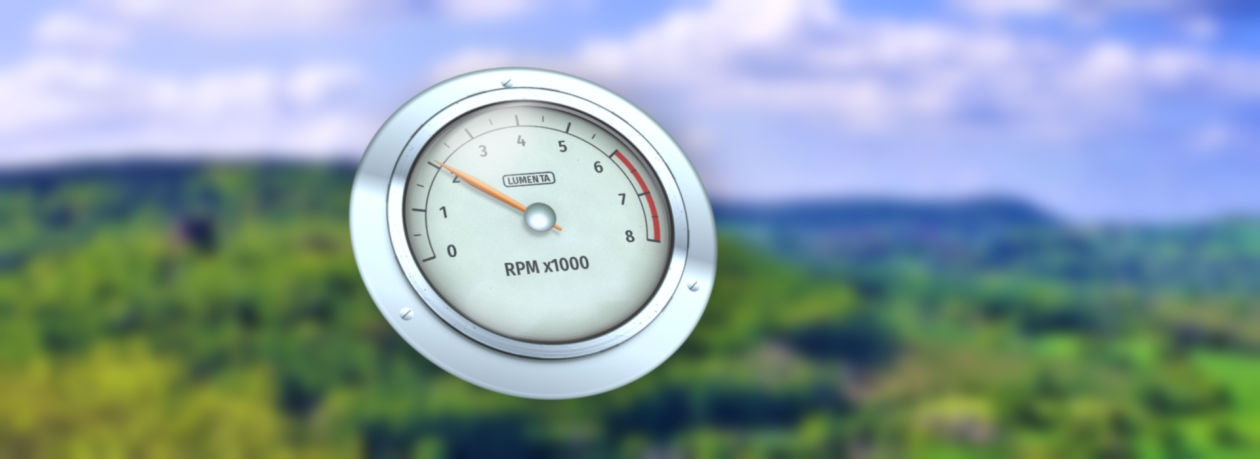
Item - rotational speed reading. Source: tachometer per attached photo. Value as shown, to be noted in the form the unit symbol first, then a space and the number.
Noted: rpm 2000
